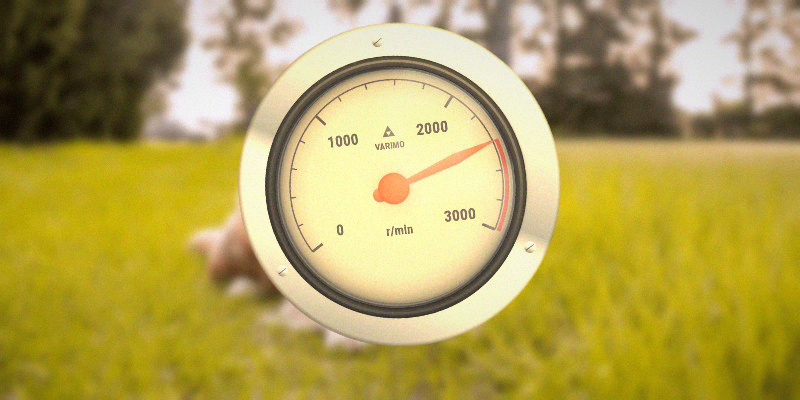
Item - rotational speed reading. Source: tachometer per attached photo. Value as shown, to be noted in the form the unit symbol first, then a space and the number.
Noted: rpm 2400
